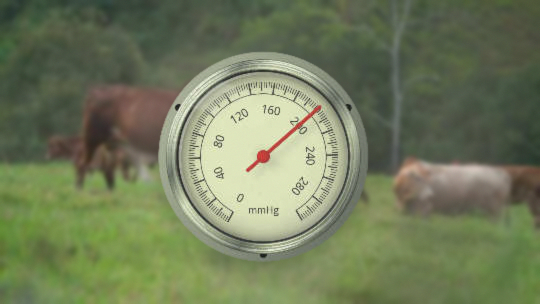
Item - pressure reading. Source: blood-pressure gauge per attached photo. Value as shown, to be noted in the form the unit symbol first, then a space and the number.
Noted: mmHg 200
